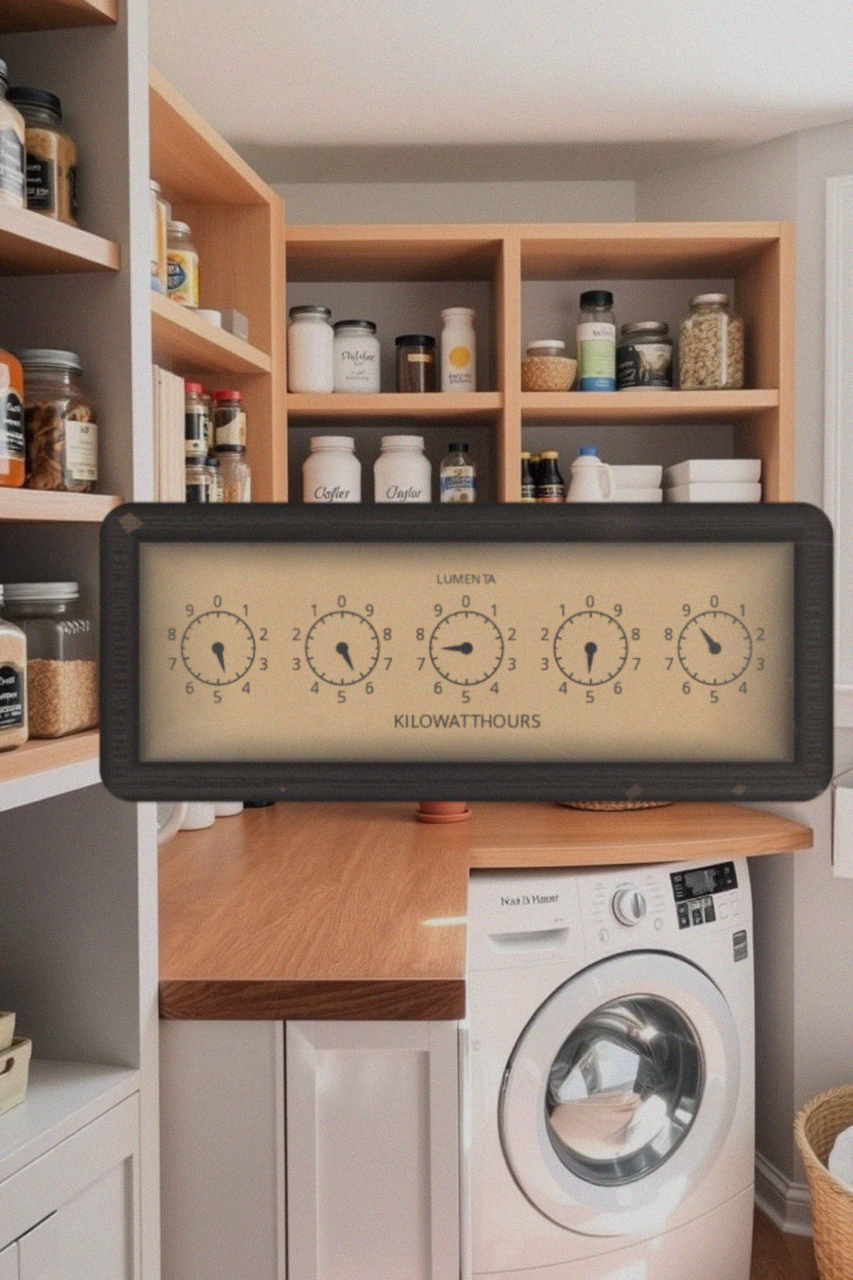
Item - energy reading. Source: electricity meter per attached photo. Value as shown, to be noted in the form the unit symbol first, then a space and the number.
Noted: kWh 45749
